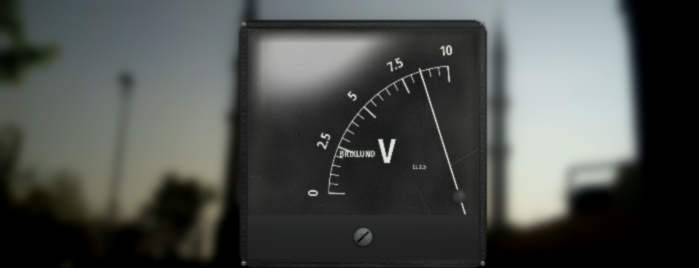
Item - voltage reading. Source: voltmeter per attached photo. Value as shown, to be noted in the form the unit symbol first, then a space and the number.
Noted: V 8.5
